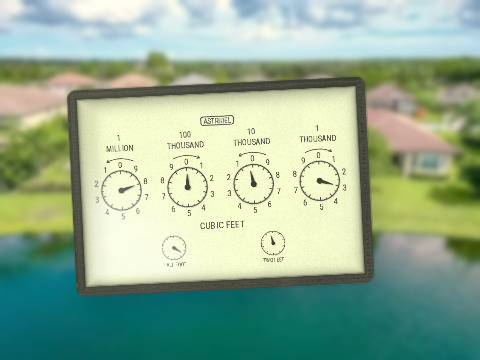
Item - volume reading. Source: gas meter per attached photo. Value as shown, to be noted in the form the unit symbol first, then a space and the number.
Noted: ft³ 800300
